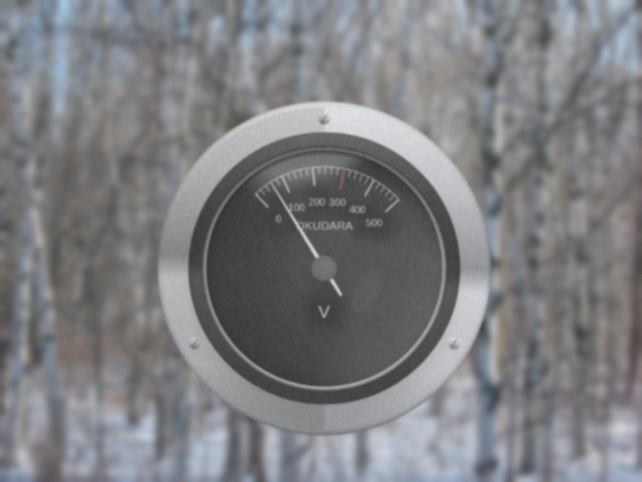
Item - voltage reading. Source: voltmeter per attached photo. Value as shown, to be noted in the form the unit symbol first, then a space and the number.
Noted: V 60
